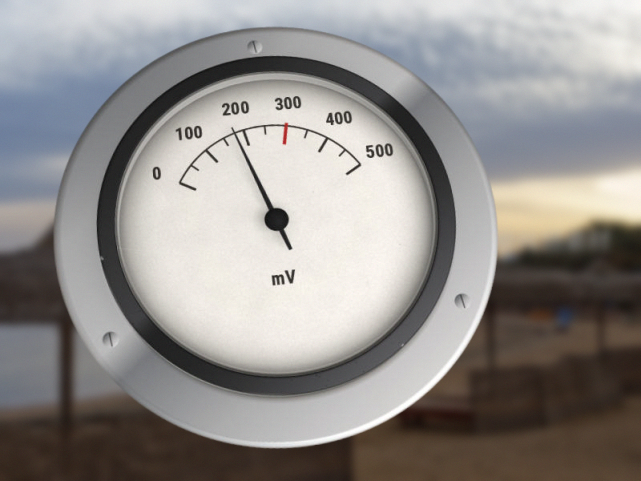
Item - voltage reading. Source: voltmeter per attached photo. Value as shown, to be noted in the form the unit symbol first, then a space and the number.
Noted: mV 175
